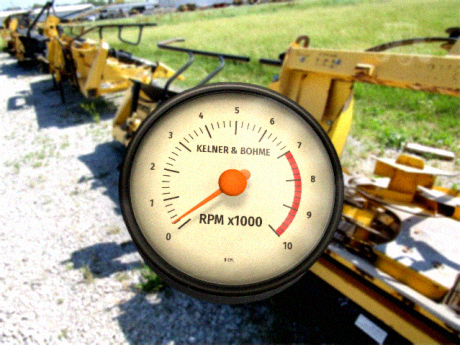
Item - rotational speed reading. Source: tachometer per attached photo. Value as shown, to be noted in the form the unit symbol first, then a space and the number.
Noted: rpm 200
